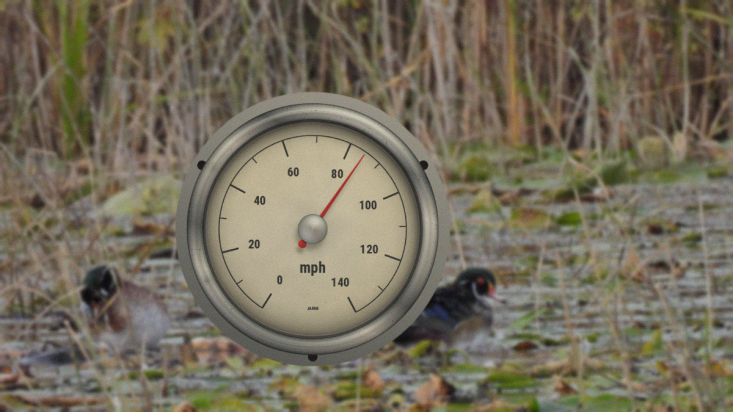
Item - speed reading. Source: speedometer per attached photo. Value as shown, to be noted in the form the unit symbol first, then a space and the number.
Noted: mph 85
